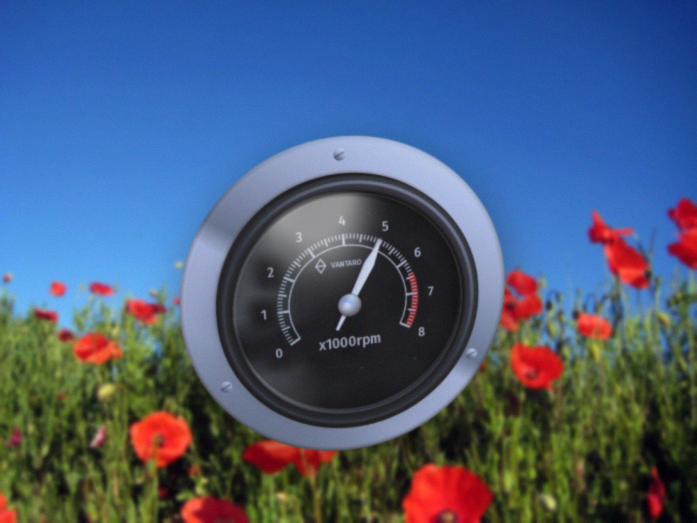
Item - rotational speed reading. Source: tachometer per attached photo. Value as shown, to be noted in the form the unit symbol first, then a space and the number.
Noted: rpm 5000
